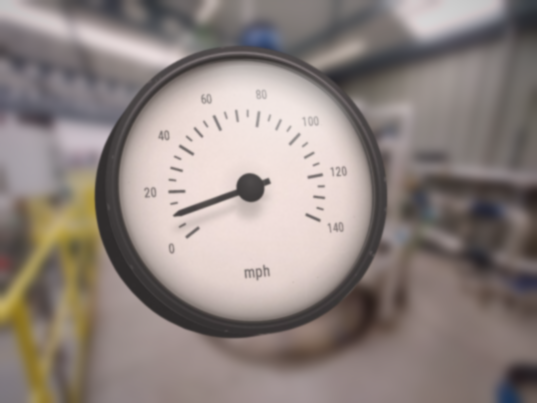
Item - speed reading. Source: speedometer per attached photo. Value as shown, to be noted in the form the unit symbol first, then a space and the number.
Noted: mph 10
